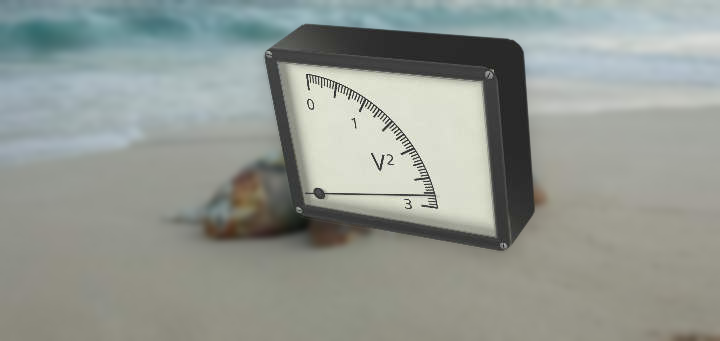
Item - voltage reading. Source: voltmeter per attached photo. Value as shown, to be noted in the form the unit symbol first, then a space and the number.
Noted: V 2.75
